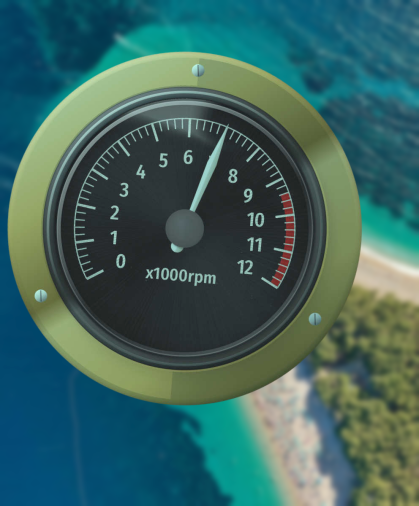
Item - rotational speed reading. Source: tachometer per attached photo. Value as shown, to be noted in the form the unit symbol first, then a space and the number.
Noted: rpm 7000
